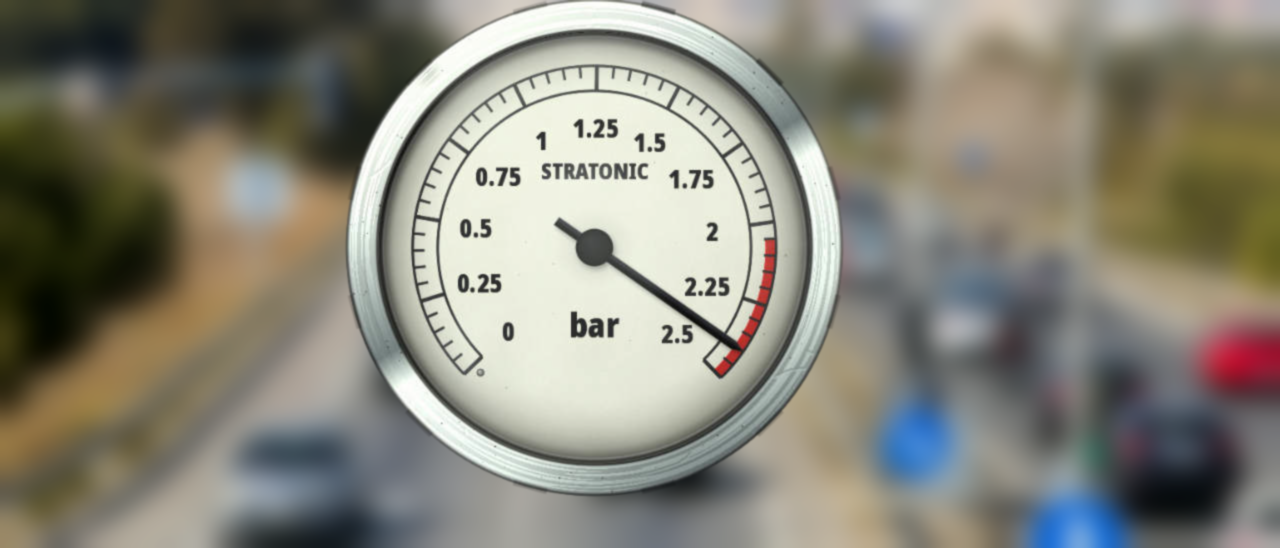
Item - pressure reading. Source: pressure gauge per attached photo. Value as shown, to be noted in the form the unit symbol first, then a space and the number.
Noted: bar 2.4
